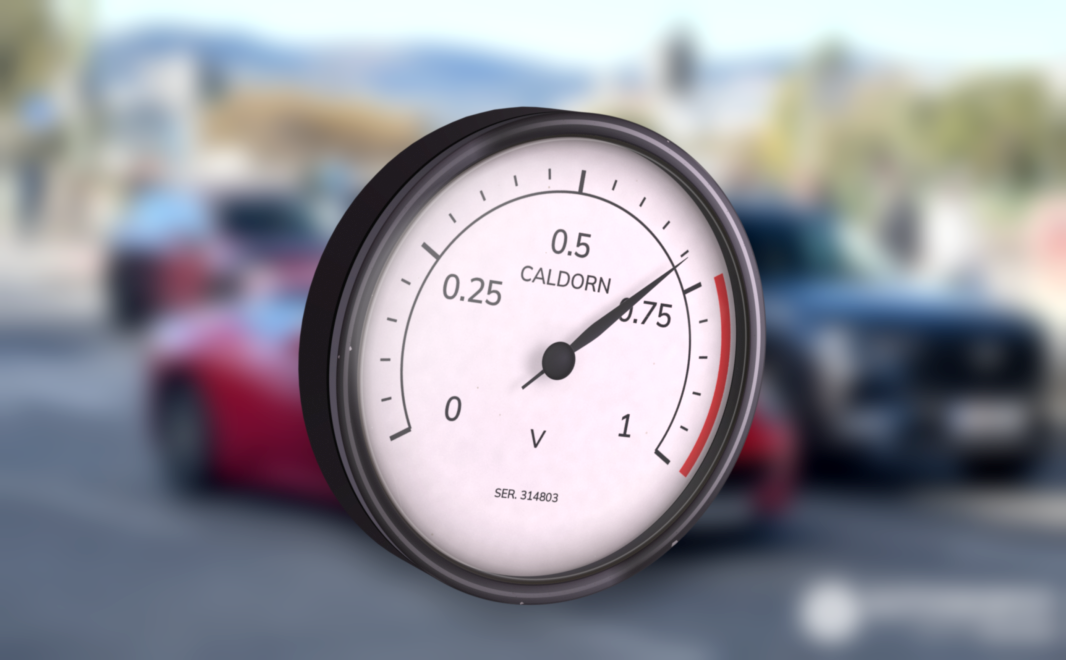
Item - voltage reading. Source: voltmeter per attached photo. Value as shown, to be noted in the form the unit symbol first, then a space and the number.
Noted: V 0.7
